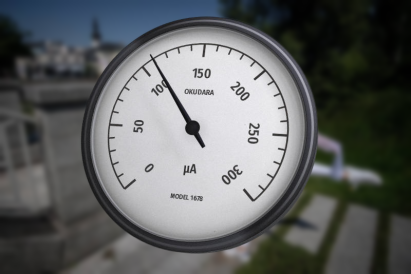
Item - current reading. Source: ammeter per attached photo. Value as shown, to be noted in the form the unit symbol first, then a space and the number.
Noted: µA 110
